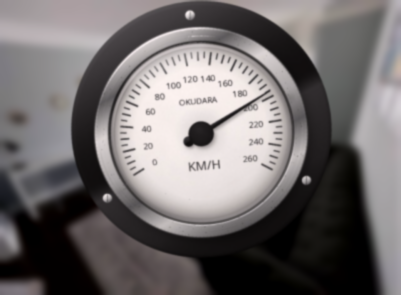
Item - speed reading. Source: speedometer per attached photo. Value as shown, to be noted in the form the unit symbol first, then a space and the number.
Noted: km/h 195
